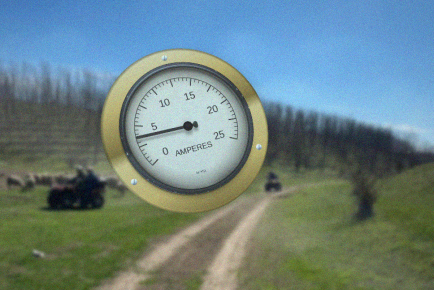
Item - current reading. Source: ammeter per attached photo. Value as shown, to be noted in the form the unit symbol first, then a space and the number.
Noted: A 3.5
